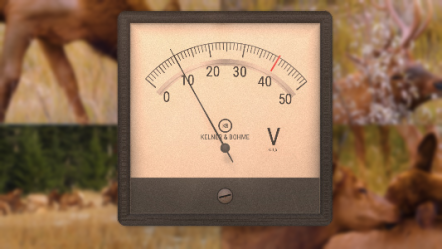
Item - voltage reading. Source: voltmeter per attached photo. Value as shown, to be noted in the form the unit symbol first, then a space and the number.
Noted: V 10
